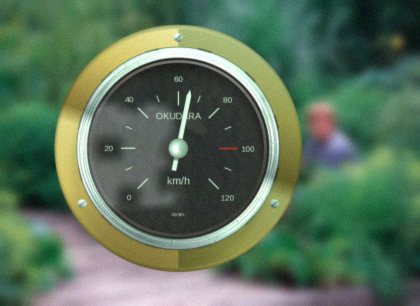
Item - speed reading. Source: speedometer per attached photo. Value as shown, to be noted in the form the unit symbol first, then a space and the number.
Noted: km/h 65
